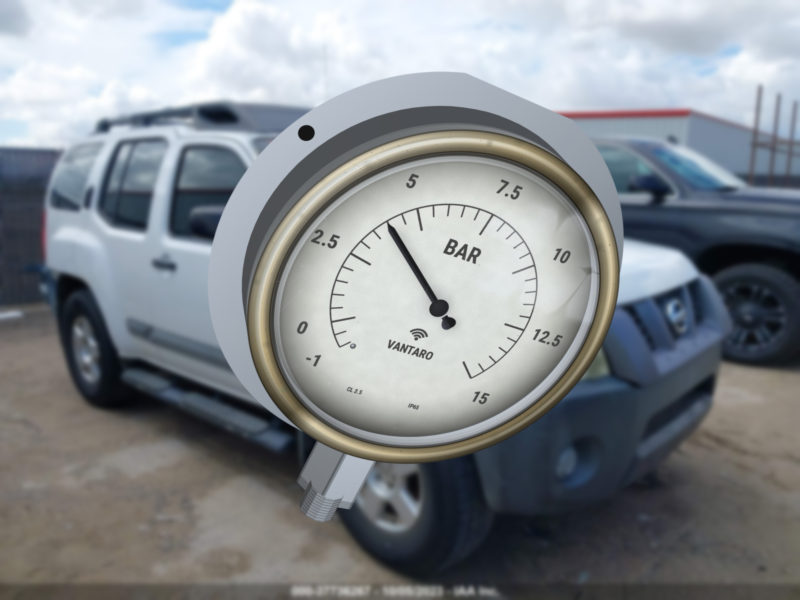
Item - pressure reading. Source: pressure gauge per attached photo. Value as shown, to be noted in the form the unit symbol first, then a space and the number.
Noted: bar 4
